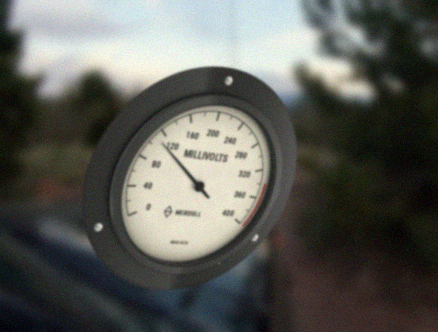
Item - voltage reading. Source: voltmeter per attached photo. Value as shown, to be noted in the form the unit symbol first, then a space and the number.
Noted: mV 110
